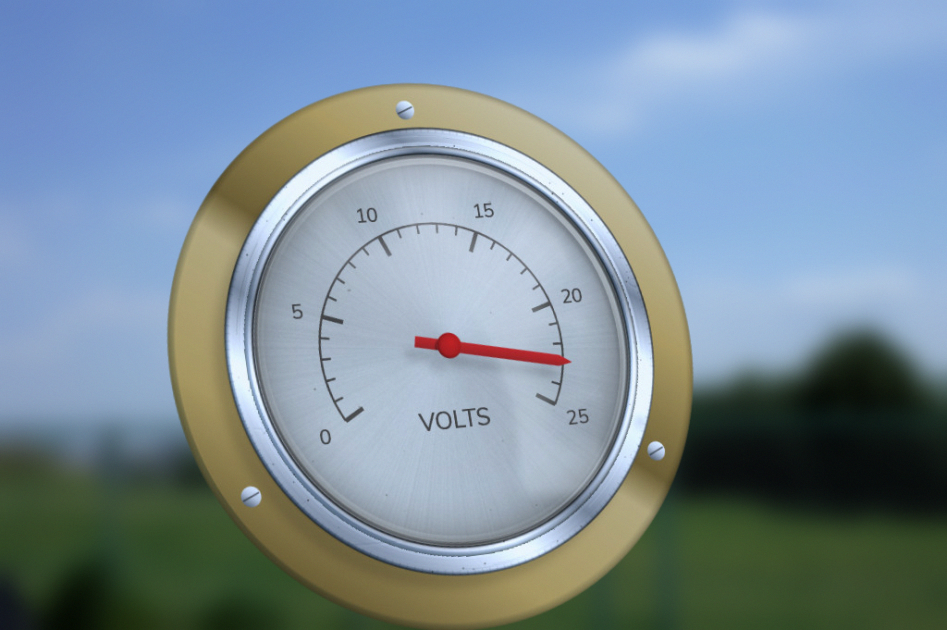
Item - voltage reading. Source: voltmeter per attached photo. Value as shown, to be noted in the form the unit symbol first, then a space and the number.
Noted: V 23
